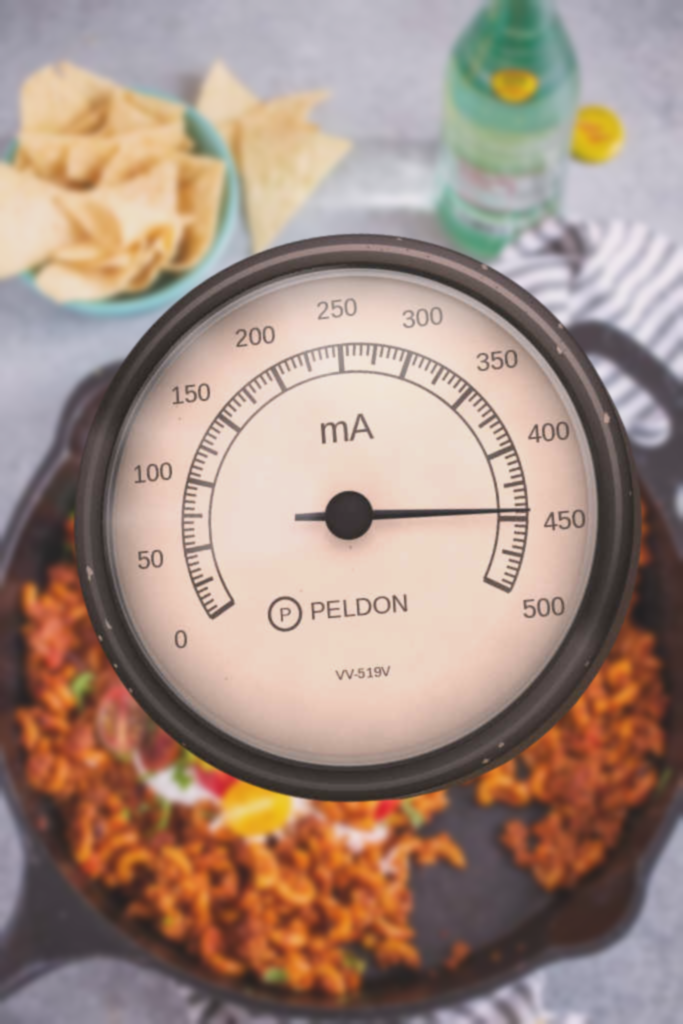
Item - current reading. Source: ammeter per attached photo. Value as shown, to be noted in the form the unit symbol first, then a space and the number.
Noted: mA 445
